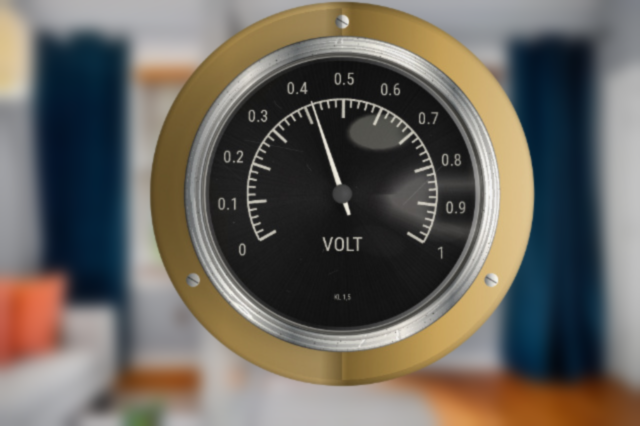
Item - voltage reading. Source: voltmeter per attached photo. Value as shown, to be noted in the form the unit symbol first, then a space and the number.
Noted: V 0.42
